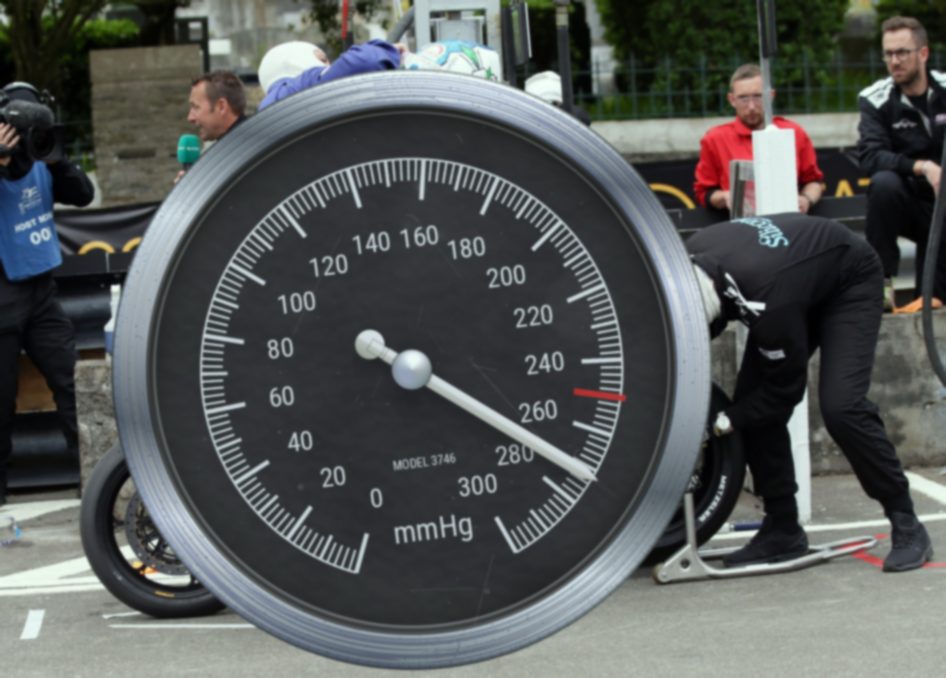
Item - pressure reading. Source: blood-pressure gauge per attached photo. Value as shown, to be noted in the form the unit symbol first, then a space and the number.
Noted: mmHg 272
